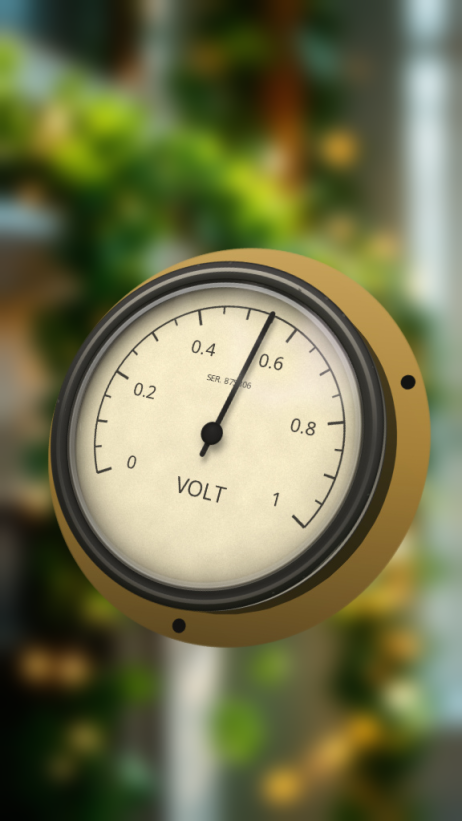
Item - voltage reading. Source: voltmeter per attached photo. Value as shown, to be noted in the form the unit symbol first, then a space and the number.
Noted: V 0.55
